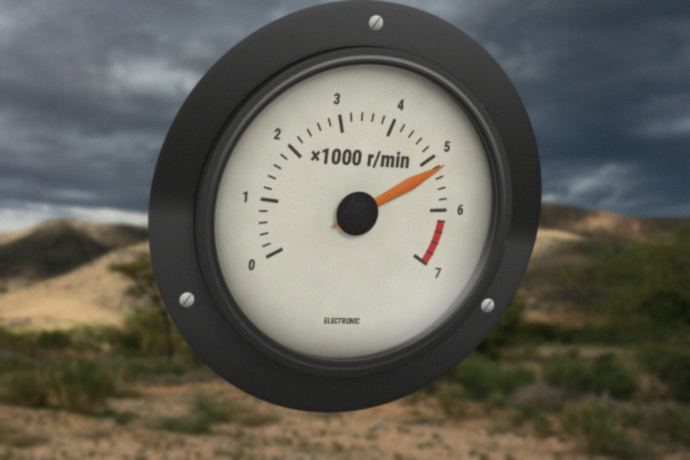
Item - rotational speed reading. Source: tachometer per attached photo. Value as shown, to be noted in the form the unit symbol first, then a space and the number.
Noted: rpm 5200
